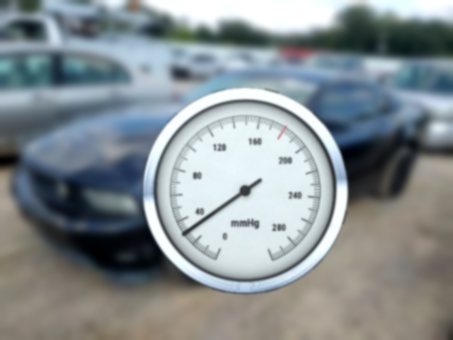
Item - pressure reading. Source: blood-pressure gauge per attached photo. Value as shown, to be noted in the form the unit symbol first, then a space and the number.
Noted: mmHg 30
